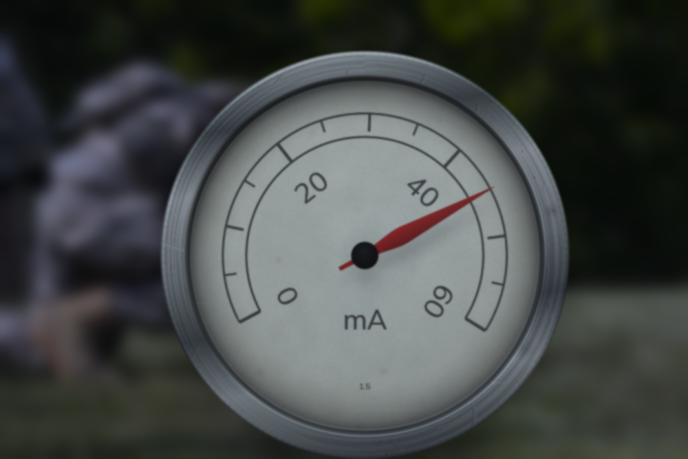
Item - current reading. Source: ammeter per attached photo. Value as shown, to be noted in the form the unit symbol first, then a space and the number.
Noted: mA 45
